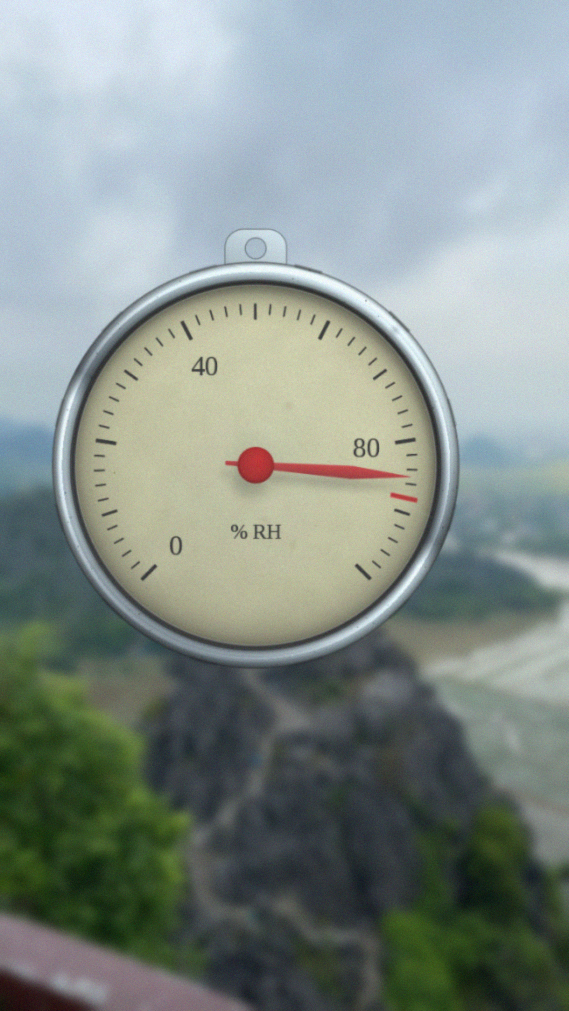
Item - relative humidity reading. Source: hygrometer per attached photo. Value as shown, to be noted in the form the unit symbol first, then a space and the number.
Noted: % 85
